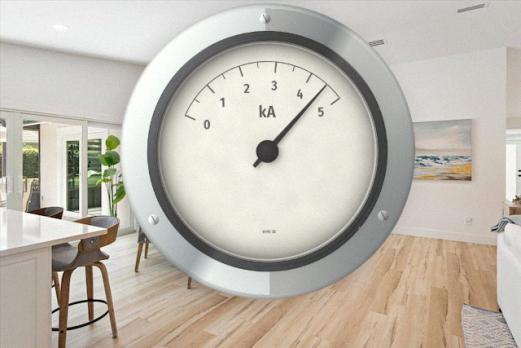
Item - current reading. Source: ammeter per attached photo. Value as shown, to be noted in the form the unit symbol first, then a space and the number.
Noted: kA 4.5
